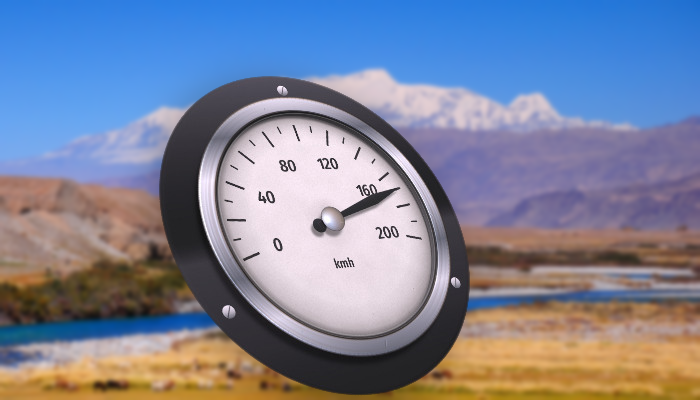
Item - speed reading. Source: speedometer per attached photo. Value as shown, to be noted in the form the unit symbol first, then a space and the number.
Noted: km/h 170
